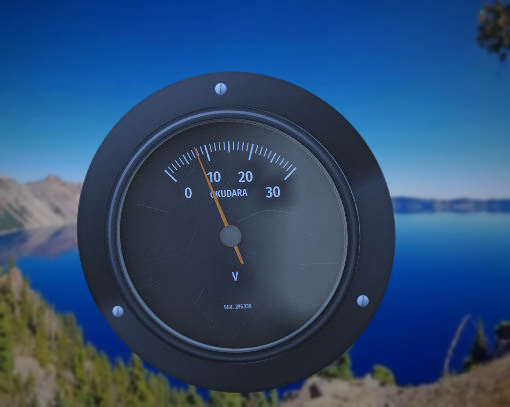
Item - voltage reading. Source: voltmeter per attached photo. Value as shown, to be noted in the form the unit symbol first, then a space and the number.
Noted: V 8
